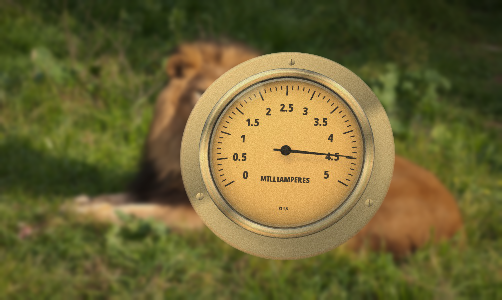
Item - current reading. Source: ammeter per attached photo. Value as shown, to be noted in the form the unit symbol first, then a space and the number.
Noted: mA 4.5
